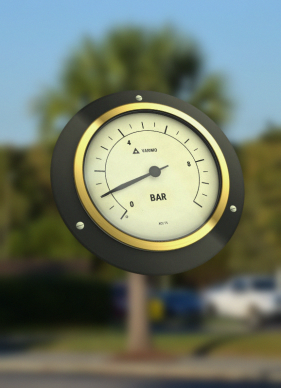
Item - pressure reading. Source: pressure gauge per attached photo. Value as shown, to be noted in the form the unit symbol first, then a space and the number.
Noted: bar 1
